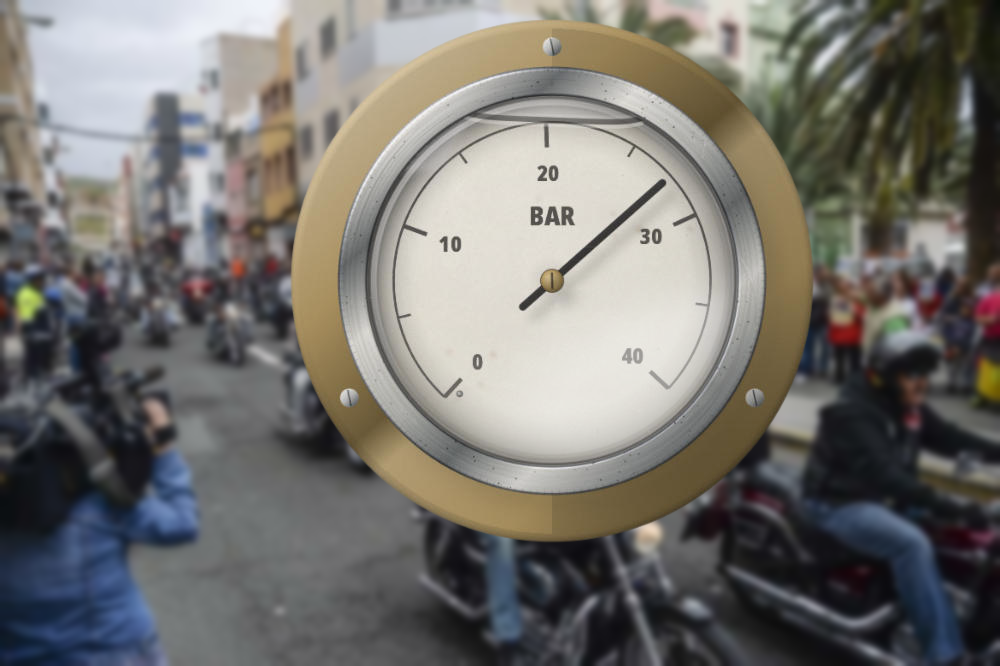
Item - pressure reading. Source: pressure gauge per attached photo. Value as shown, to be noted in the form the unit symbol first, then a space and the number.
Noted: bar 27.5
